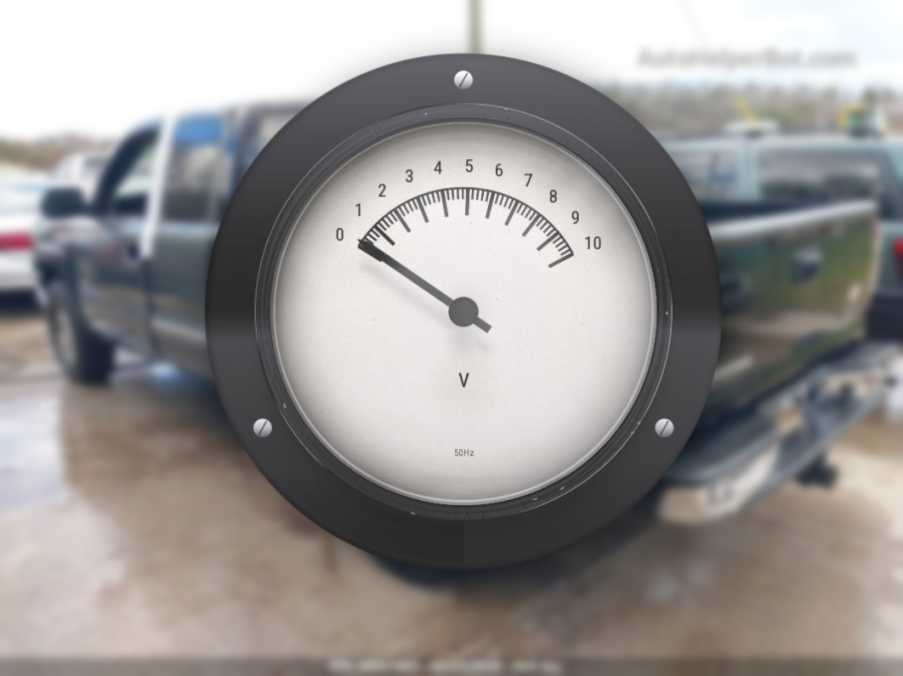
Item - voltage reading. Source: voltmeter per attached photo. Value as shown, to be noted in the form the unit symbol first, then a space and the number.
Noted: V 0.2
